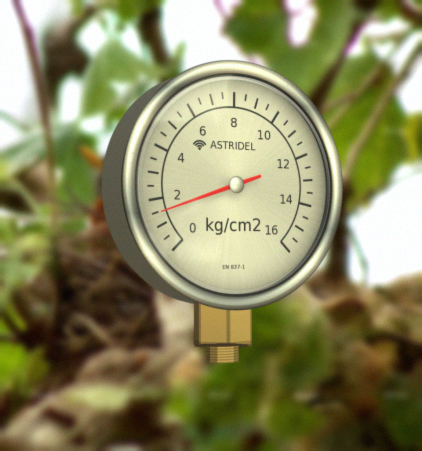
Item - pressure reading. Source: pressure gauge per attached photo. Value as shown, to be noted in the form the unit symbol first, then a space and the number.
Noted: kg/cm² 1.5
